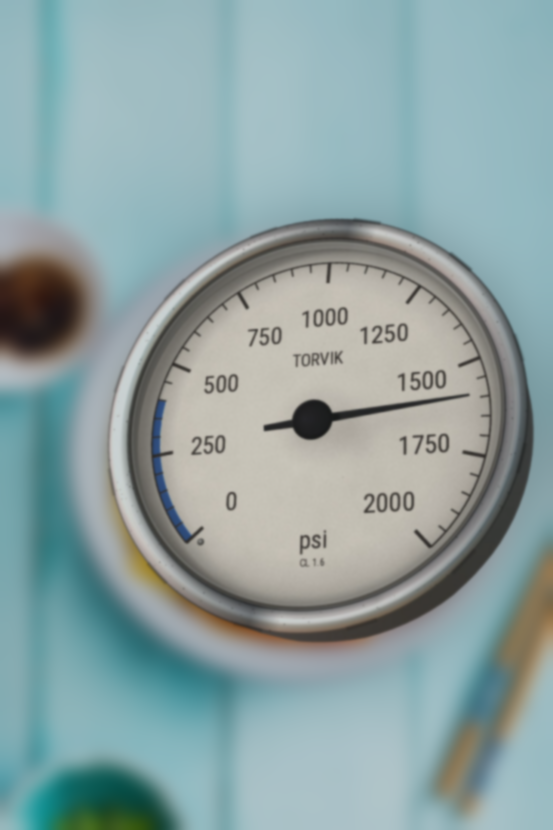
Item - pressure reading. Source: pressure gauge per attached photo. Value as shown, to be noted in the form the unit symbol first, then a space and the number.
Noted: psi 1600
